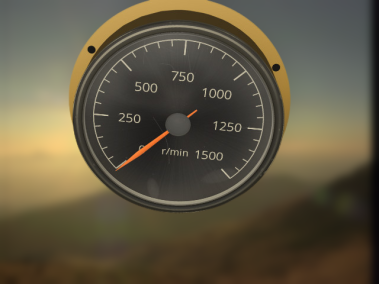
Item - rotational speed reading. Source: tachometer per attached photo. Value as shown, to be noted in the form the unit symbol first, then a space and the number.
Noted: rpm 0
